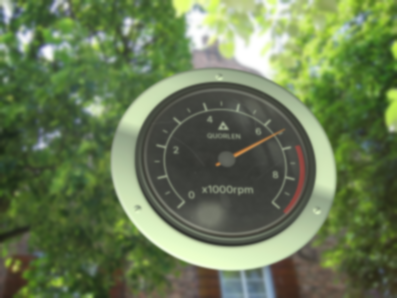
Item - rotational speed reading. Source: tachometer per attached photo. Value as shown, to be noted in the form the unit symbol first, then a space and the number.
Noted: rpm 6500
